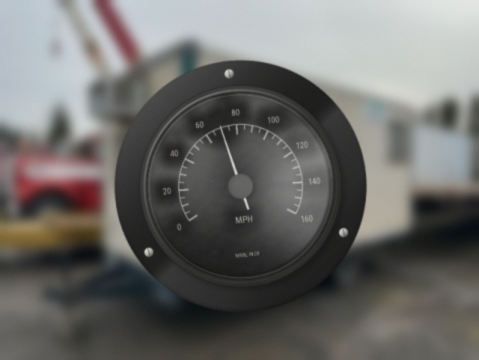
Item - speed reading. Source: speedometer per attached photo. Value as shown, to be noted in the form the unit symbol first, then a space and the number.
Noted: mph 70
